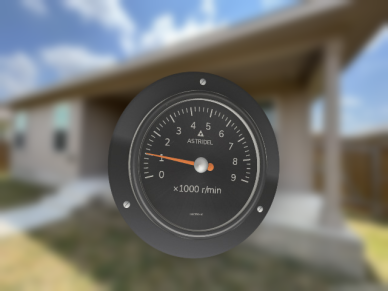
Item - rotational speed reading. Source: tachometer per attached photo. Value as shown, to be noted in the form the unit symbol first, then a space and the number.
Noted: rpm 1000
